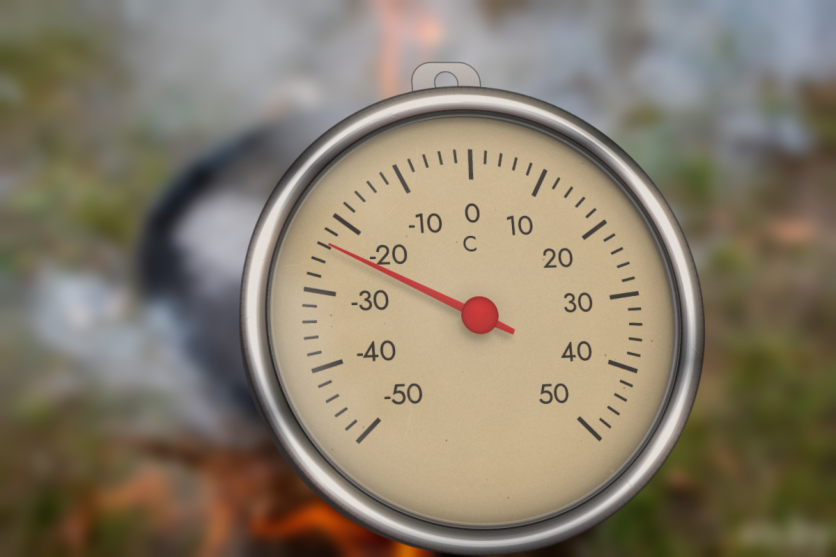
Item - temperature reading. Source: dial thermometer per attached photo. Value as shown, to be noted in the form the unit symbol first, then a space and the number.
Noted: °C -24
